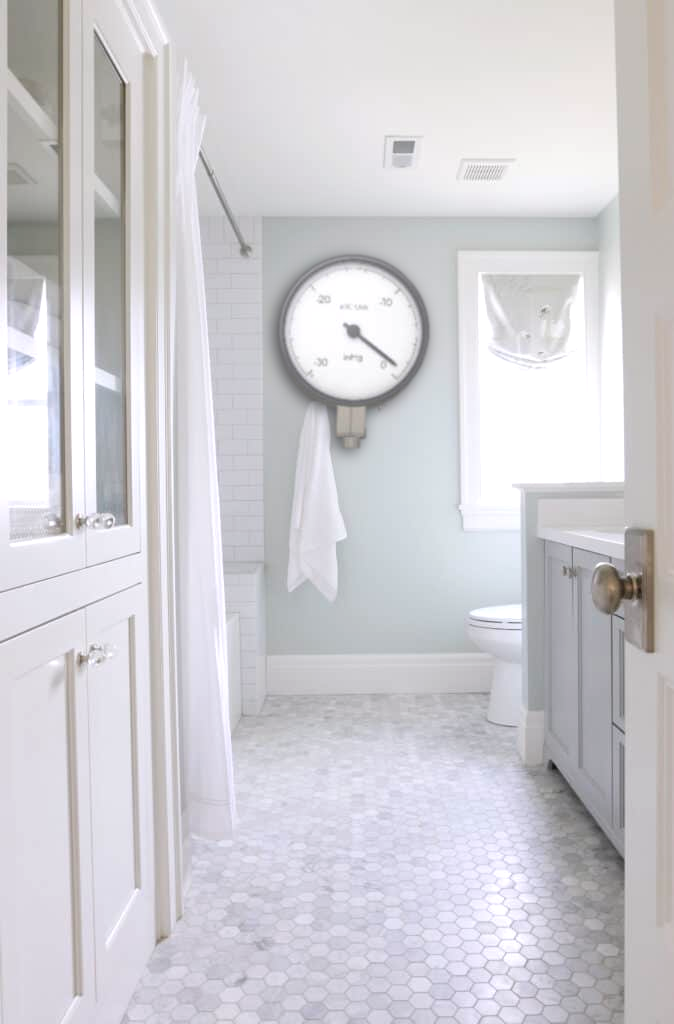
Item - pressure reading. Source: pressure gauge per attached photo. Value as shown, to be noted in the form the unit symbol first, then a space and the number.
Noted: inHg -1
